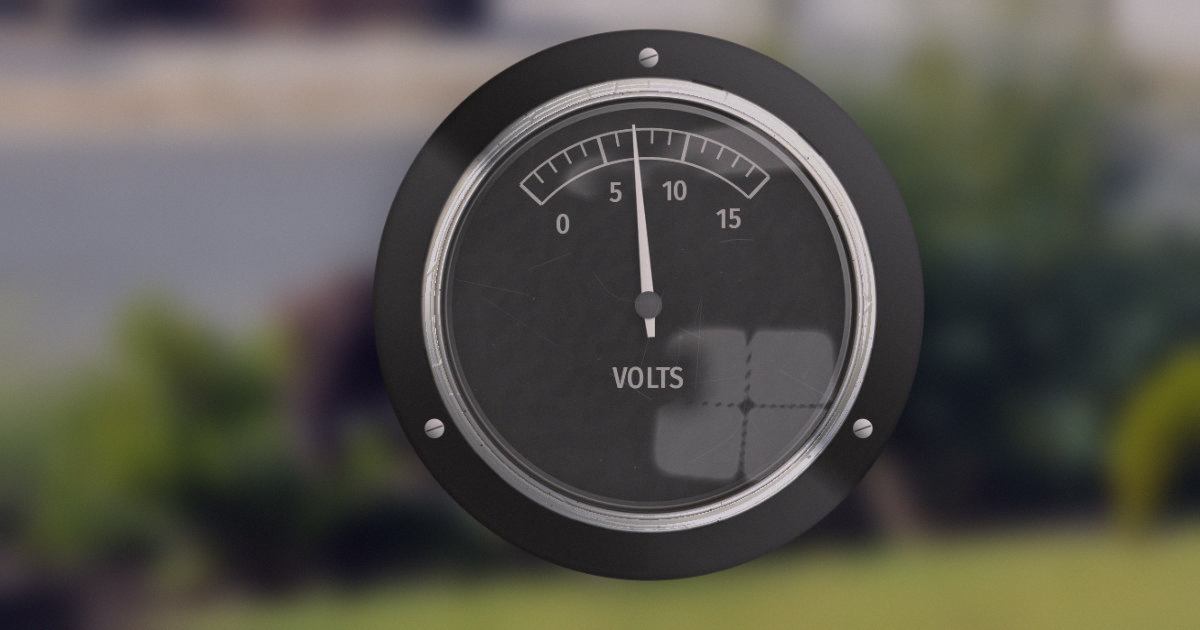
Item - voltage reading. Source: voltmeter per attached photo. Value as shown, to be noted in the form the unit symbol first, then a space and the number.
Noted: V 7
